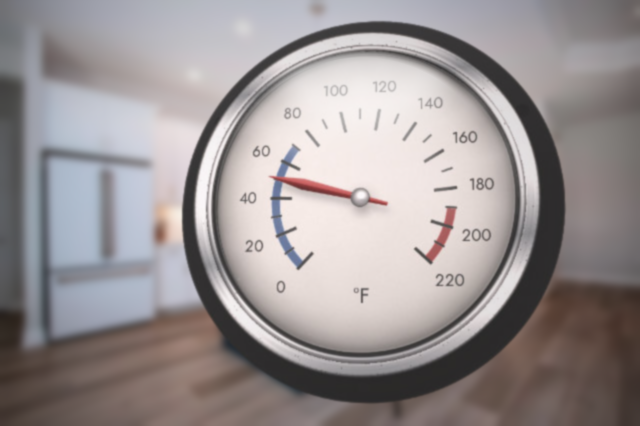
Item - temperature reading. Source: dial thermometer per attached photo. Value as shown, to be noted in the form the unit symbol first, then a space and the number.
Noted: °F 50
